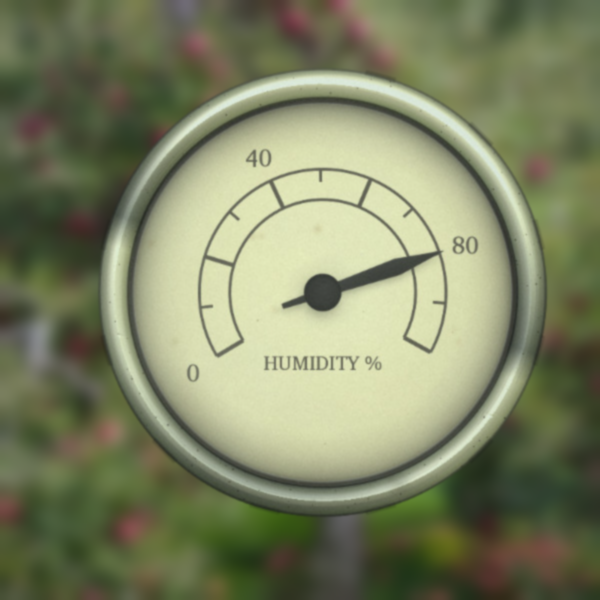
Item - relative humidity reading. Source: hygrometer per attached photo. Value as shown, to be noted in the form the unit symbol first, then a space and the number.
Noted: % 80
